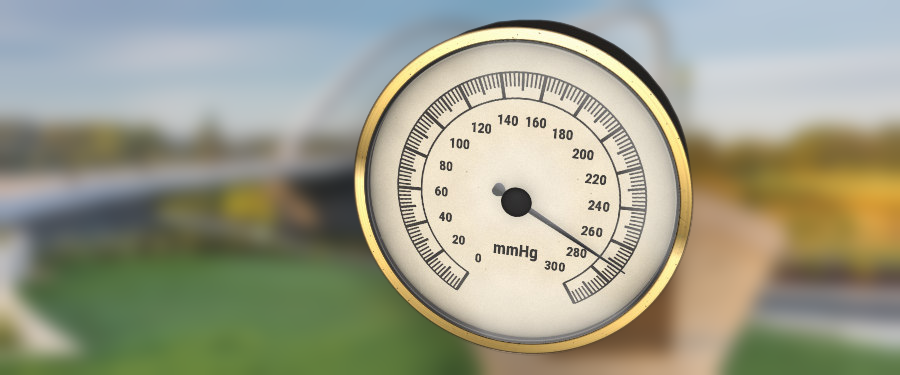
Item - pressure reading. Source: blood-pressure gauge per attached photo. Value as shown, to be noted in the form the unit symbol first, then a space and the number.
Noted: mmHg 270
